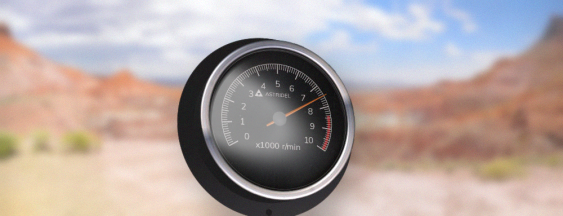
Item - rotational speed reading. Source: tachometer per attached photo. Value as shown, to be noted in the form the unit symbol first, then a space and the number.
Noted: rpm 7500
